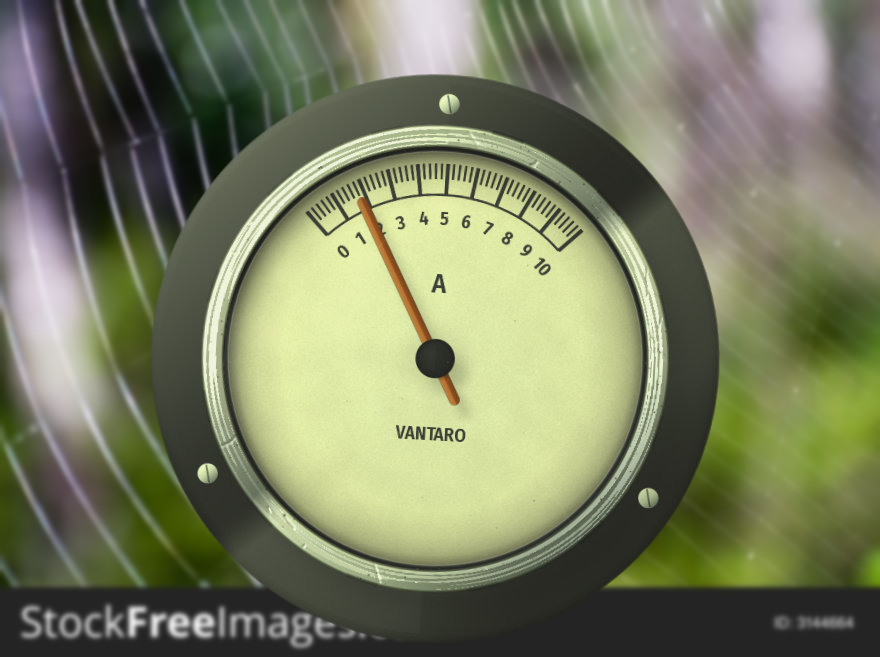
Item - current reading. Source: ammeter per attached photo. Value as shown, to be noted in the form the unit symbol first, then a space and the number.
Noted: A 1.8
